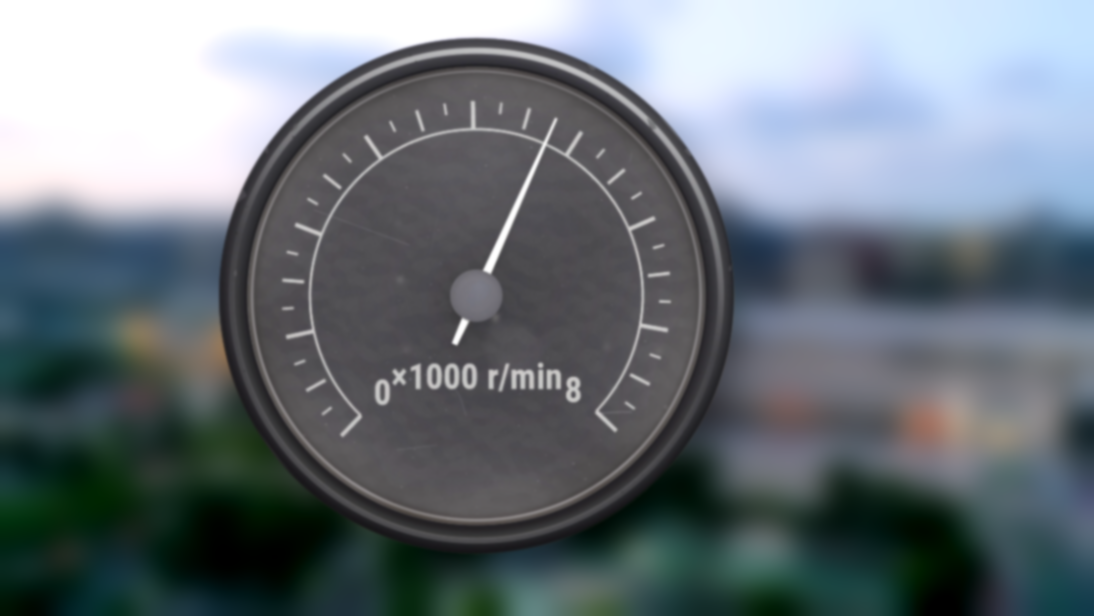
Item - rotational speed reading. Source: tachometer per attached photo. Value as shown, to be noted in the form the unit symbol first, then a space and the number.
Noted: rpm 4750
